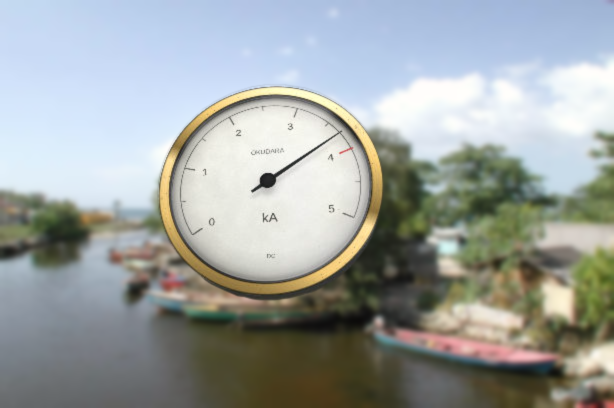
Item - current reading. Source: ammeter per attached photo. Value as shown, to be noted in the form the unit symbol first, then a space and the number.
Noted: kA 3.75
